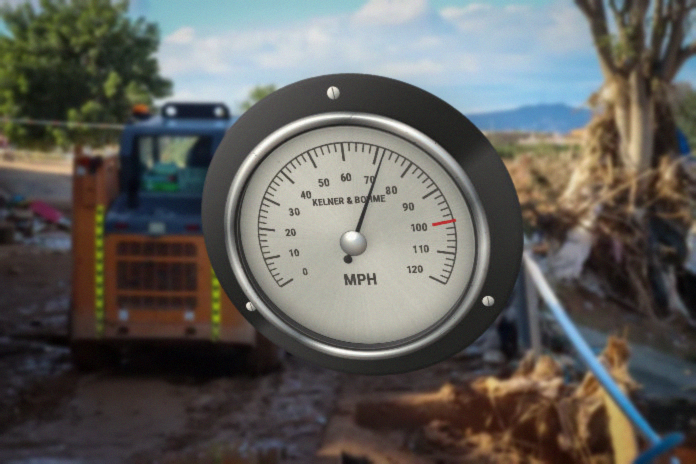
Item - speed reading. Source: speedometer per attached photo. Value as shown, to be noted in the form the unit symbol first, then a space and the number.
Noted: mph 72
